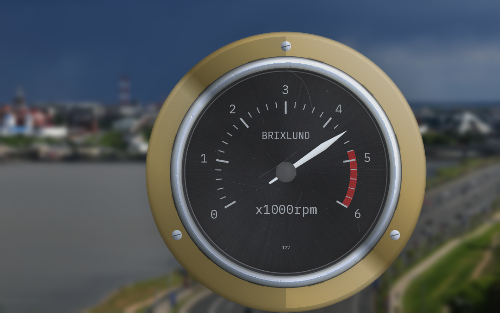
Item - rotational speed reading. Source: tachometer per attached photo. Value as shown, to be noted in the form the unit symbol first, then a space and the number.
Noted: rpm 4400
